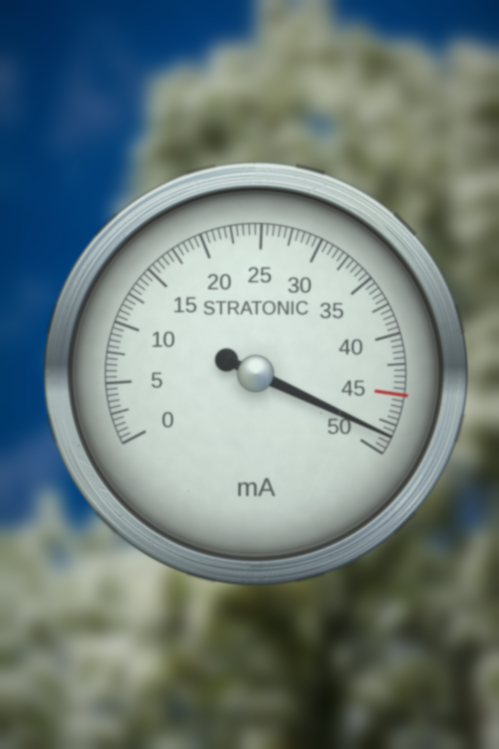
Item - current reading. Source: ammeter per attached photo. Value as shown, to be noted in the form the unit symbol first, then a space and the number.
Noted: mA 48.5
